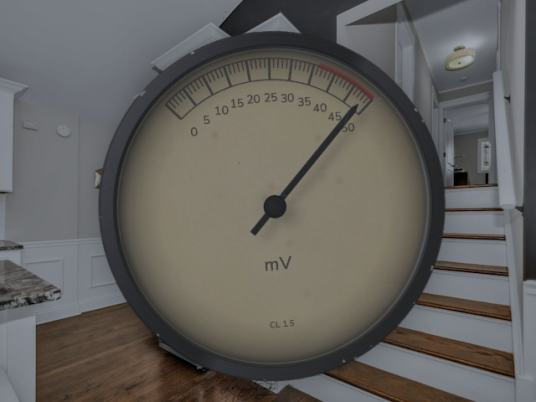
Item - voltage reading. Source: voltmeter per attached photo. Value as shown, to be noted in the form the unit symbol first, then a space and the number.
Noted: mV 48
